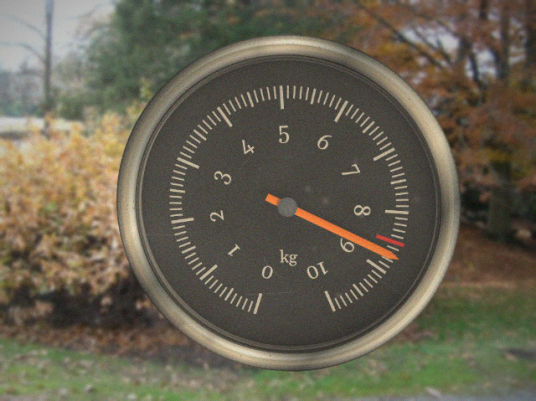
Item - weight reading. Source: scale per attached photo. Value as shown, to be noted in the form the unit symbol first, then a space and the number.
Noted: kg 8.7
